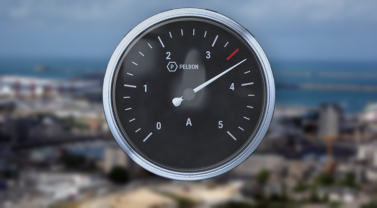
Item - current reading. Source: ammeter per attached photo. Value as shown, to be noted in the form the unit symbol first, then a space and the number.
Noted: A 3.6
